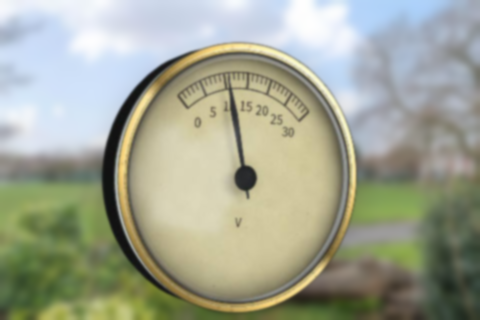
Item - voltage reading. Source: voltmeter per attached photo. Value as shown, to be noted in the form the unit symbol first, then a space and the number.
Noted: V 10
